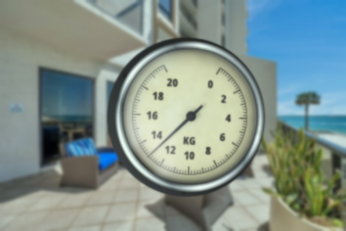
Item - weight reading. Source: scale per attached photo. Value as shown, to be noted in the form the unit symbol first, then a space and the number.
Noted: kg 13
